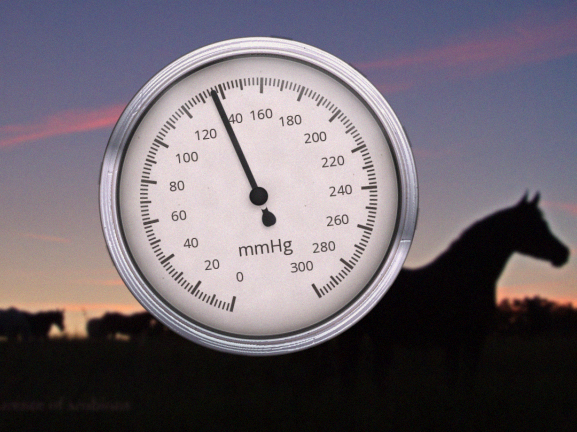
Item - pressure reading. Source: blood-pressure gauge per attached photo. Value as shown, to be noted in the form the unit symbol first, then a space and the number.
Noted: mmHg 136
